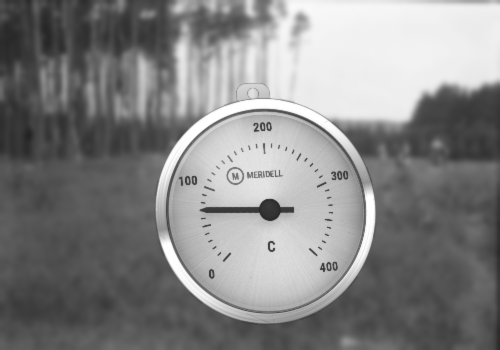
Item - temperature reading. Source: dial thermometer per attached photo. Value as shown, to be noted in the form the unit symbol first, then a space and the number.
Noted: °C 70
